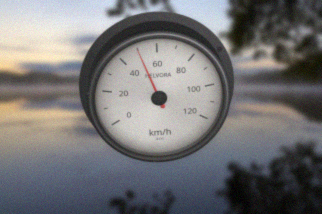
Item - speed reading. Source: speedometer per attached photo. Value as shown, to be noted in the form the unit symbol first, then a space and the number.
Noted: km/h 50
